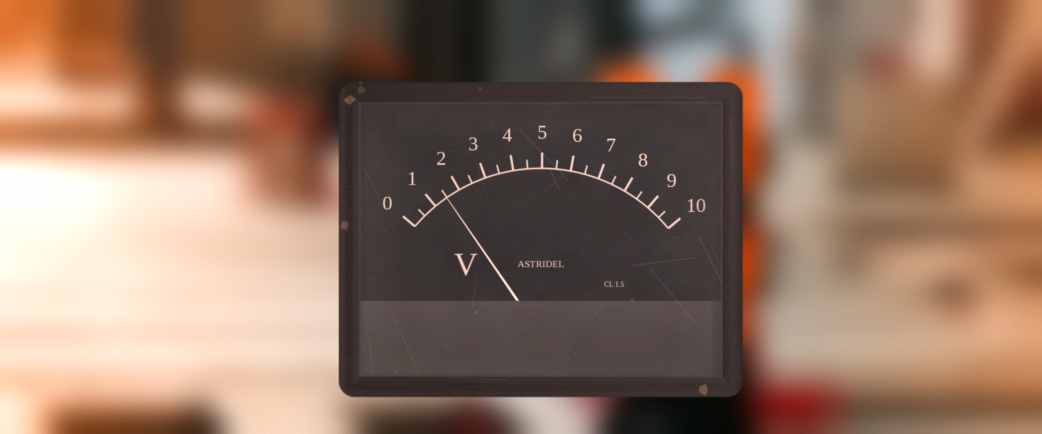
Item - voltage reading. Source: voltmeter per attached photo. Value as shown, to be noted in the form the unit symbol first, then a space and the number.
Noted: V 1.5
